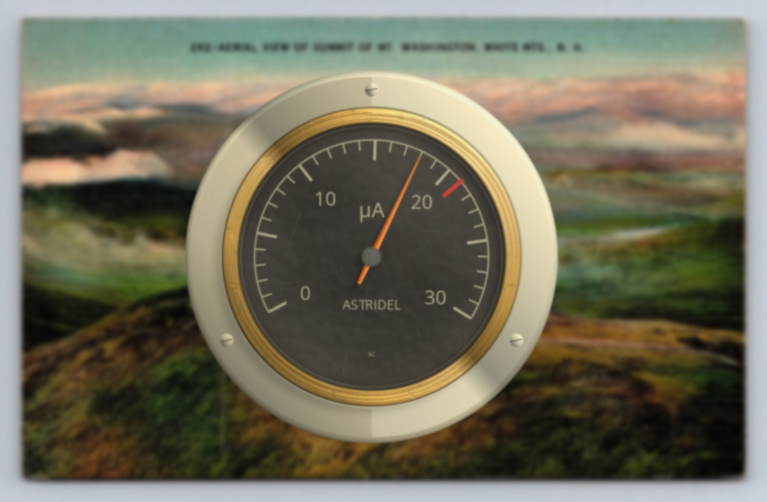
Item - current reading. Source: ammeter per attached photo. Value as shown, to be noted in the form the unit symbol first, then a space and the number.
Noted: µA 18
